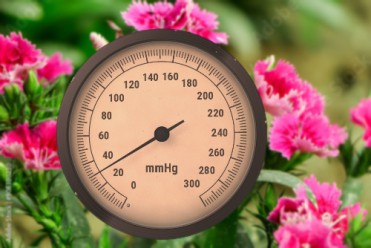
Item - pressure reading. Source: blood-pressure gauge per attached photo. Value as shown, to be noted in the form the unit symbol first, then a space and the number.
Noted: mmHg 30
